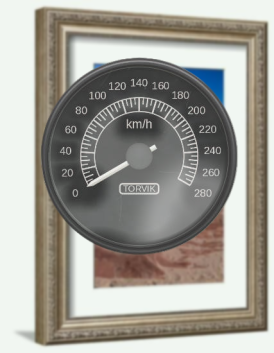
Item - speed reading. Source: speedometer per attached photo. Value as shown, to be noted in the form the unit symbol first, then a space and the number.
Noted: km/h 0
